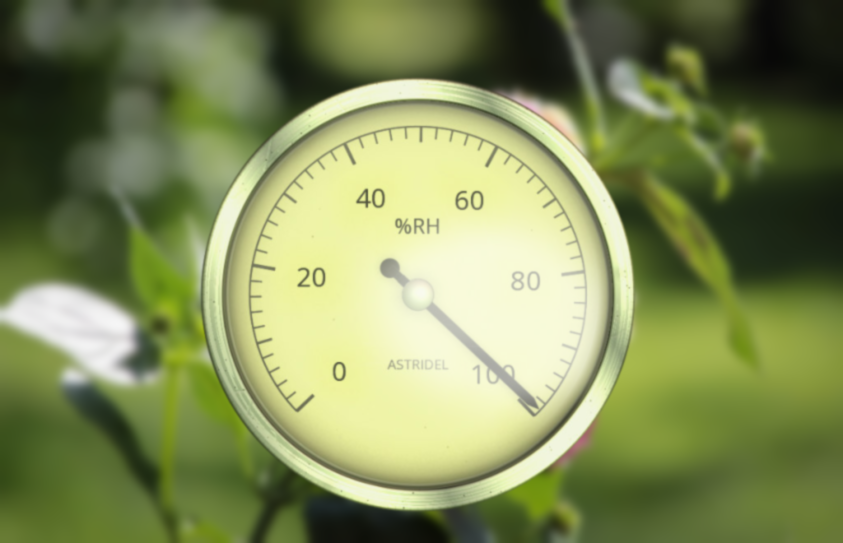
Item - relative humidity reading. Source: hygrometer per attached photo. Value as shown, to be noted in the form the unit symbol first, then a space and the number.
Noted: % 99
